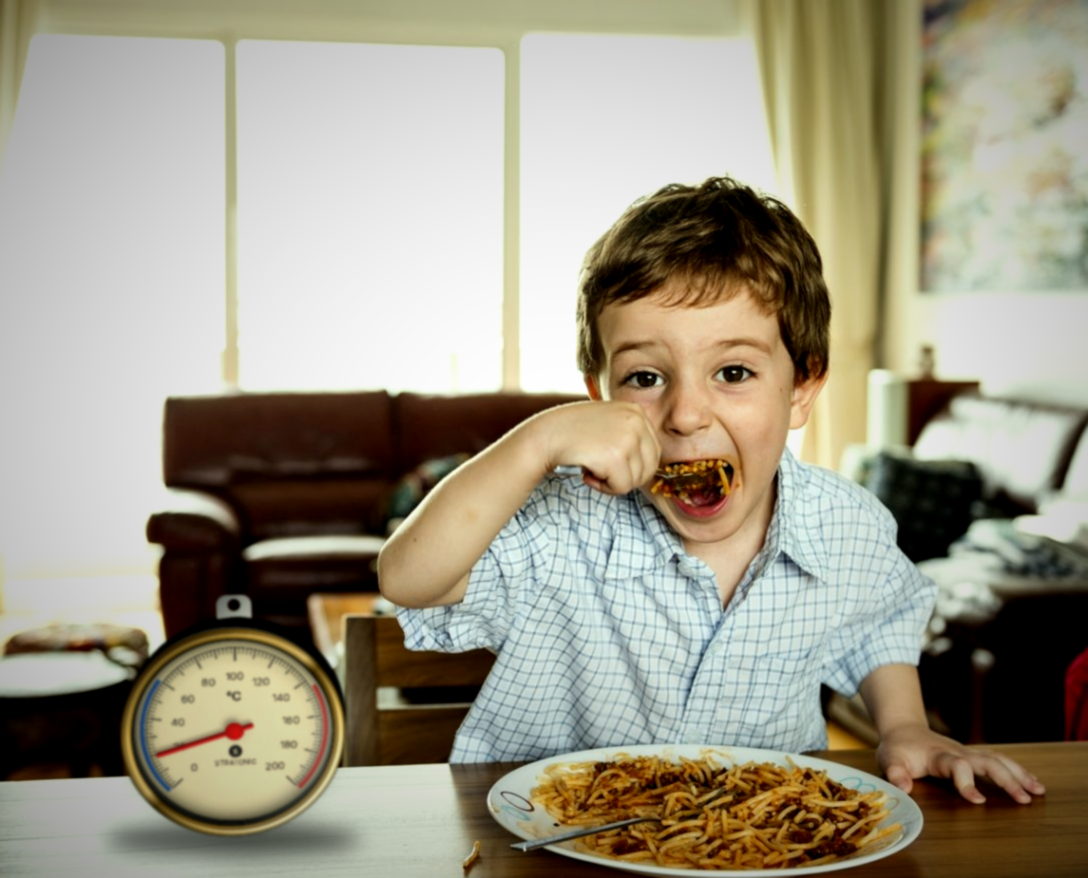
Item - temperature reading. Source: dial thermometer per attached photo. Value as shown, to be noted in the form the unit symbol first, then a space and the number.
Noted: °C 20
